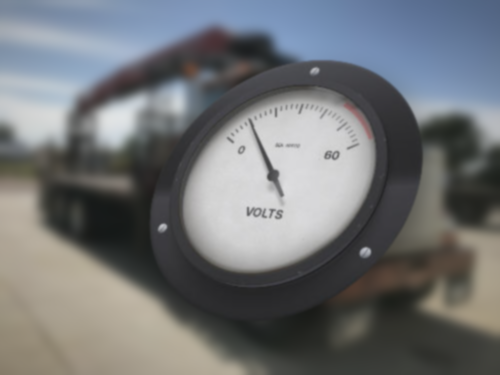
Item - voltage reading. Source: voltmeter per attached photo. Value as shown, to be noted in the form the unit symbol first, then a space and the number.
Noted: V 10
